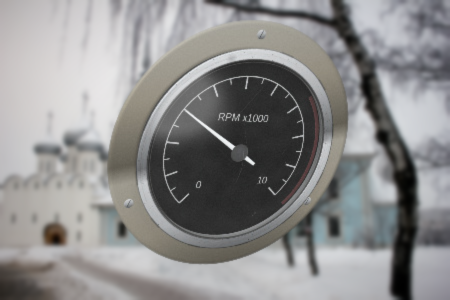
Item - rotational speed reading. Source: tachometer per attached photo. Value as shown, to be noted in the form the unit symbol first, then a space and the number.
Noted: rpm 3000
